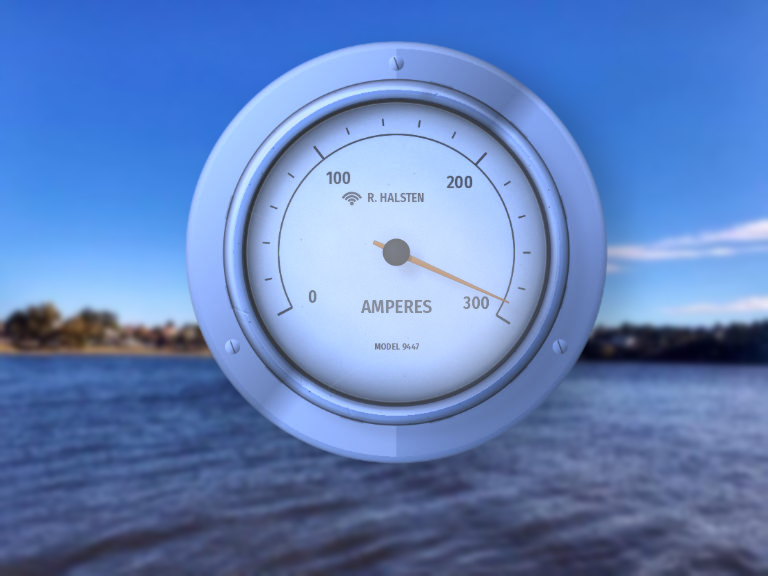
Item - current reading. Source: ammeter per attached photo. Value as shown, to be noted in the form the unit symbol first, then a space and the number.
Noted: A 290
